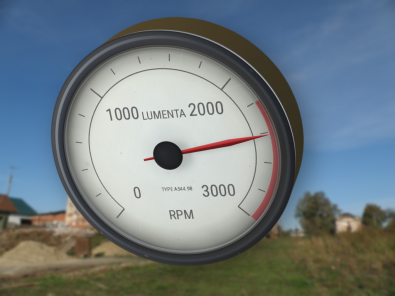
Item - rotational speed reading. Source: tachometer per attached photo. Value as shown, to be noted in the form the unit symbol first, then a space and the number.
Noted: rpm 2400
